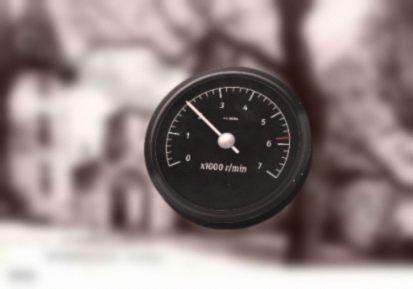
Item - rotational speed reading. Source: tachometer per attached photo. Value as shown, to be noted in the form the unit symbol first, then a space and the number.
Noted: rpm 2000
